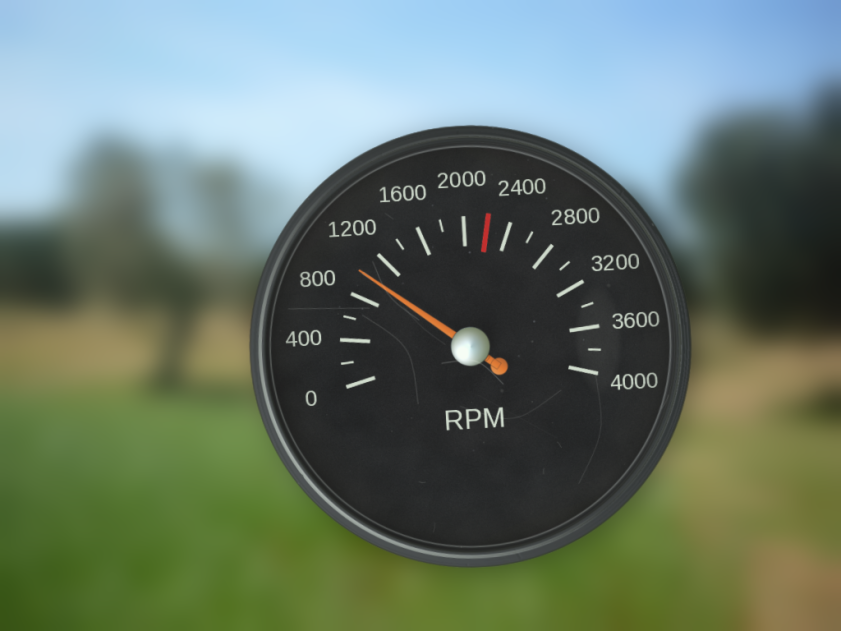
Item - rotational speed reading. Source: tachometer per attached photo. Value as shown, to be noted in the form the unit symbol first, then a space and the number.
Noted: rpm 1000
